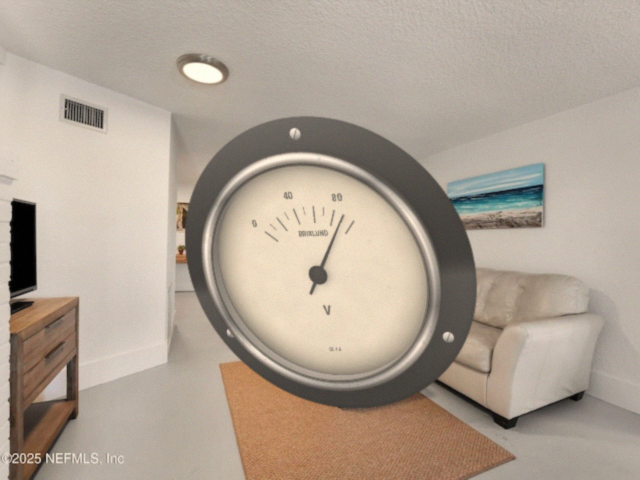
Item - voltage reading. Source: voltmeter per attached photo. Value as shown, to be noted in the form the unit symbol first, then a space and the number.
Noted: V 90
